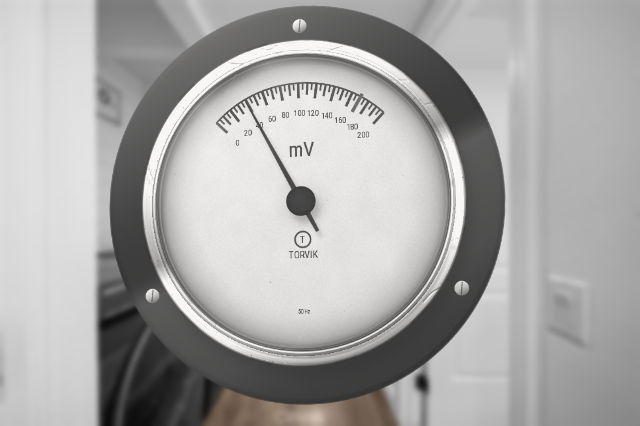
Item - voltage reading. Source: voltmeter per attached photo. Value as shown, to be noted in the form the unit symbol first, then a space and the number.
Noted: mV 40
